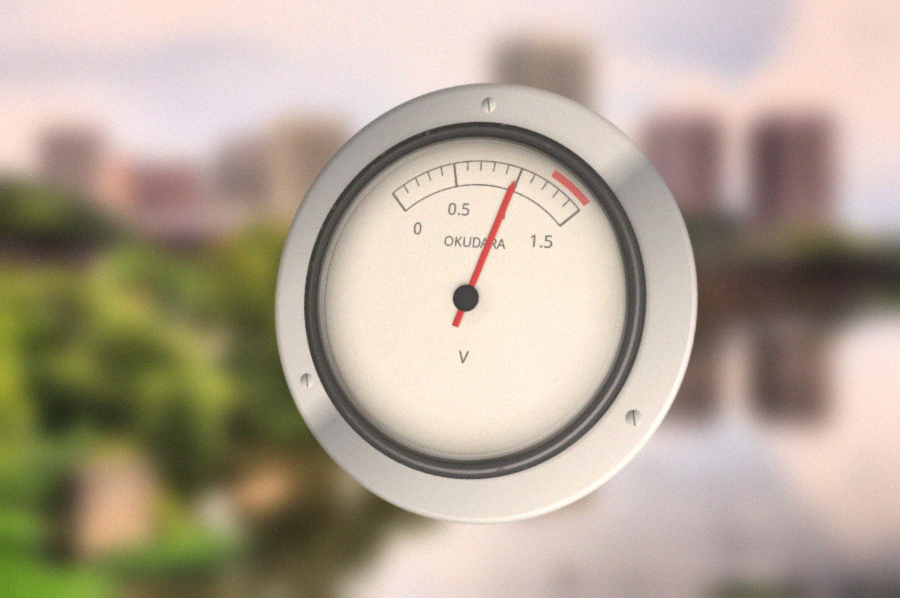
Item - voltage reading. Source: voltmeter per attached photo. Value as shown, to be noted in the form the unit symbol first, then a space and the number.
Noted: V 1
